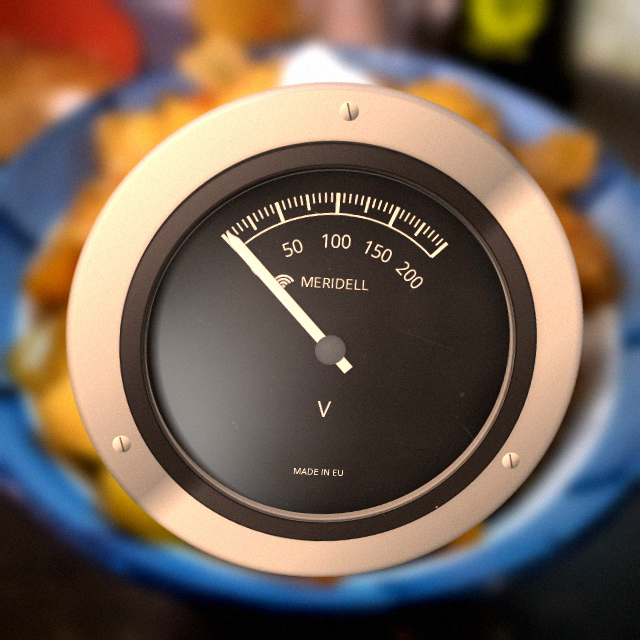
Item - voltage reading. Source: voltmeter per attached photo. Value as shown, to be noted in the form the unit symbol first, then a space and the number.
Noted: V 5
